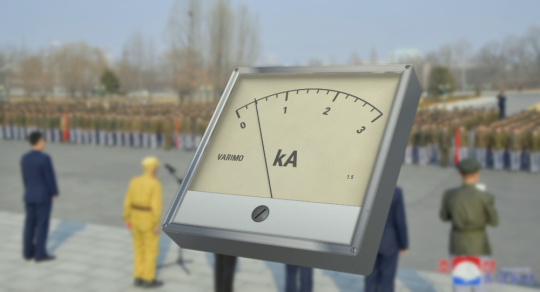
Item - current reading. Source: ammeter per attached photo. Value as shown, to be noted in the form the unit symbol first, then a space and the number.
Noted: kA 0.4
